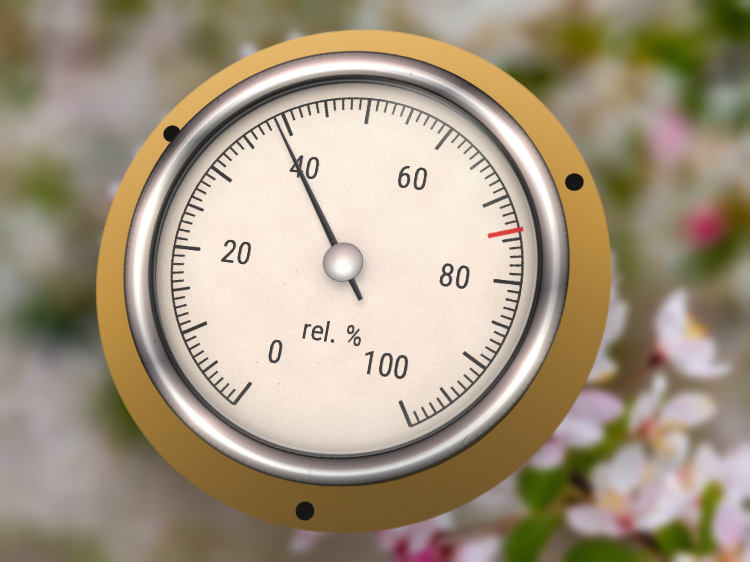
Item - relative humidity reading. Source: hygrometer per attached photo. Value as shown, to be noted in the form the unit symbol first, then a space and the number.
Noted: % 39
